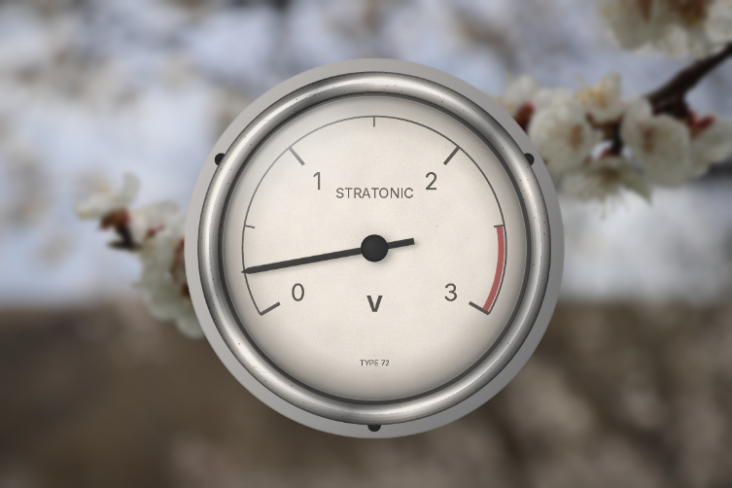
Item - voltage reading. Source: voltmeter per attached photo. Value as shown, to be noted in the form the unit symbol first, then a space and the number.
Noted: V 0.25
